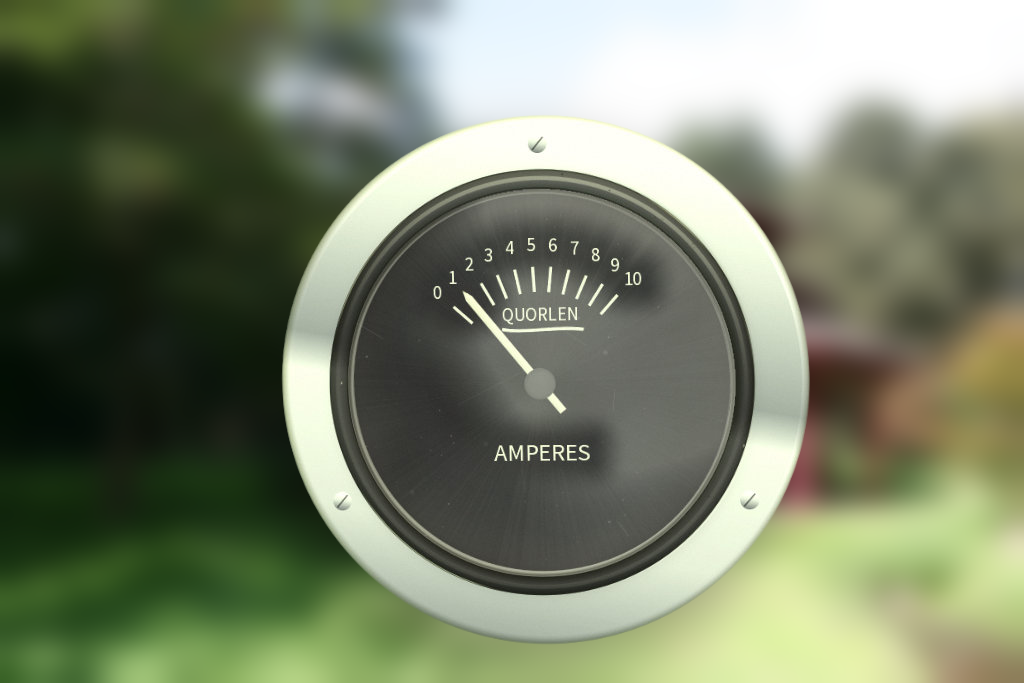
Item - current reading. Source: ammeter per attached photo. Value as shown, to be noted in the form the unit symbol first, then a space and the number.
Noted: A 1
